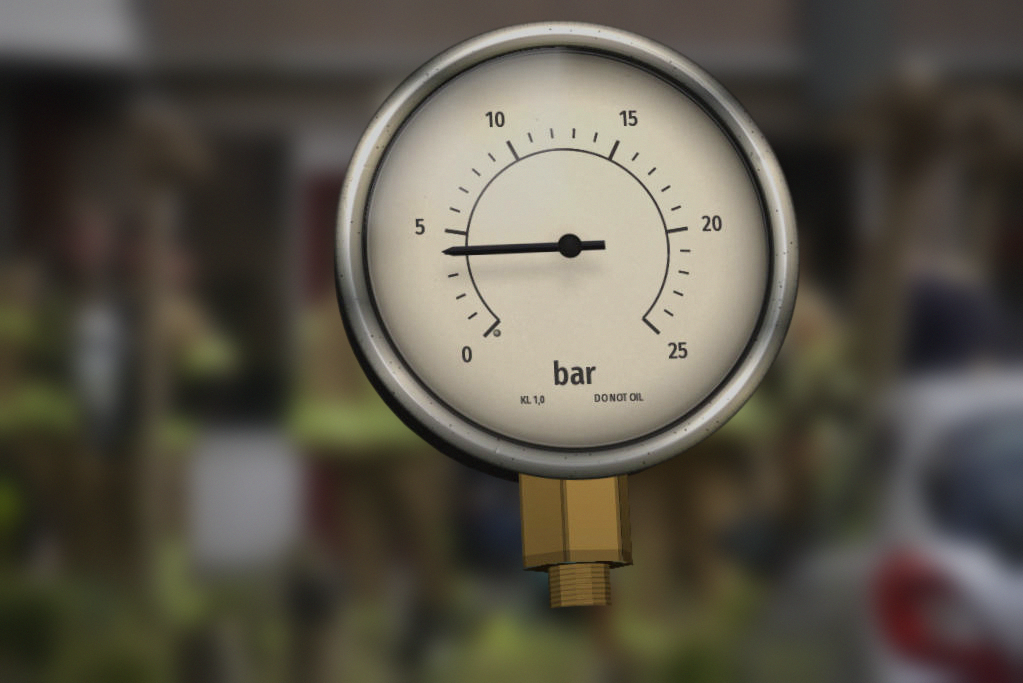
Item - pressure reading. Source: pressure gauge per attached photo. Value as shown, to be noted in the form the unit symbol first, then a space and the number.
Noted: bar 4
